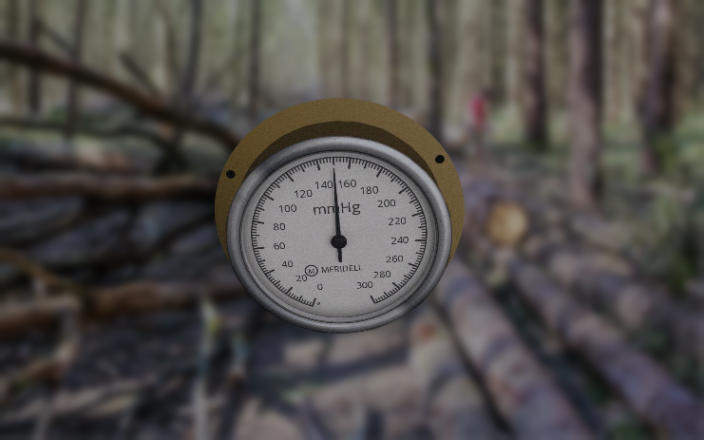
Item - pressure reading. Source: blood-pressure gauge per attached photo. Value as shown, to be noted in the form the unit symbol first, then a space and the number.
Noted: mmHg 150
